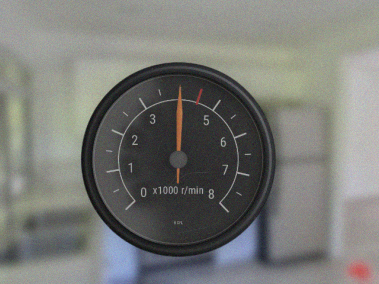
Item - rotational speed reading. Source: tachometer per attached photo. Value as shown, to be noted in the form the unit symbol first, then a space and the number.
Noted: rpm 4000
